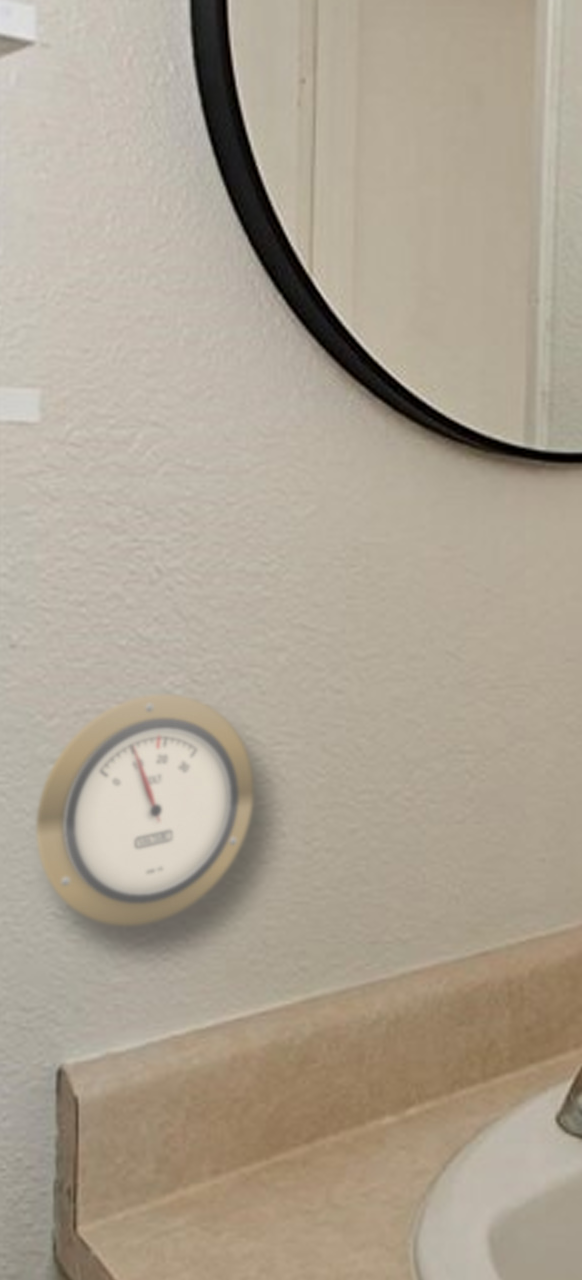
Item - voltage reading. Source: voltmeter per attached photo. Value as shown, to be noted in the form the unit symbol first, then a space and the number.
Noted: V 10
